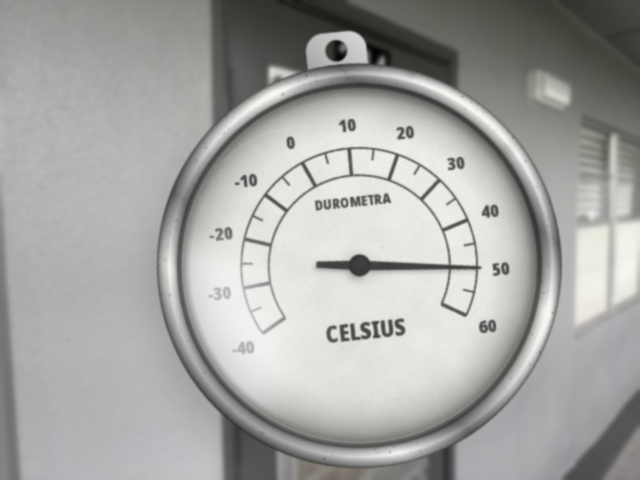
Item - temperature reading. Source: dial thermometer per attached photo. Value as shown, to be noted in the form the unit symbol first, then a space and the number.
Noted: °C 50
